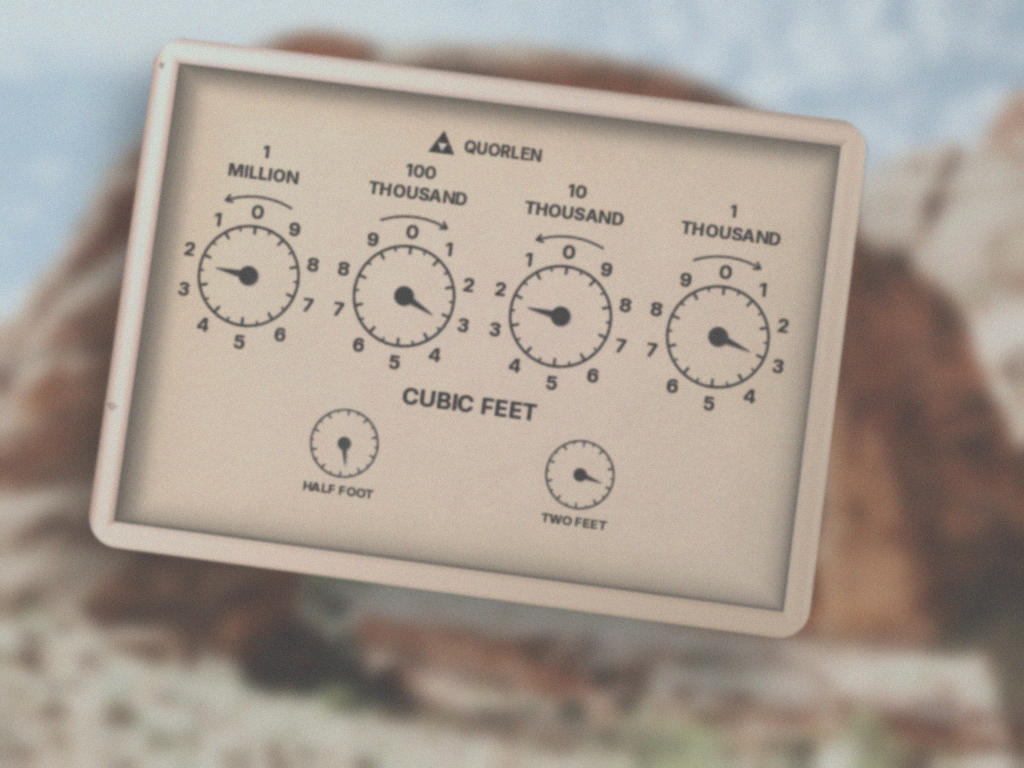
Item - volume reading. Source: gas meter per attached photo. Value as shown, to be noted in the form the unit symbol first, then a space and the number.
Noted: ft³ 232300
